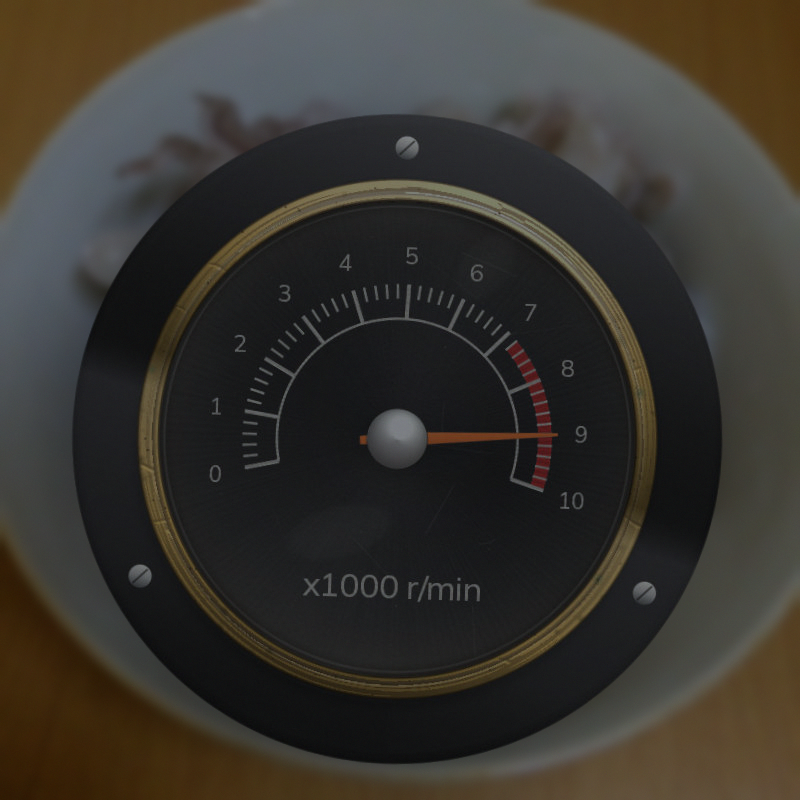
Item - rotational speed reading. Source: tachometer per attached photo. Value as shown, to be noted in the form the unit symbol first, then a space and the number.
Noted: rpm 9000
